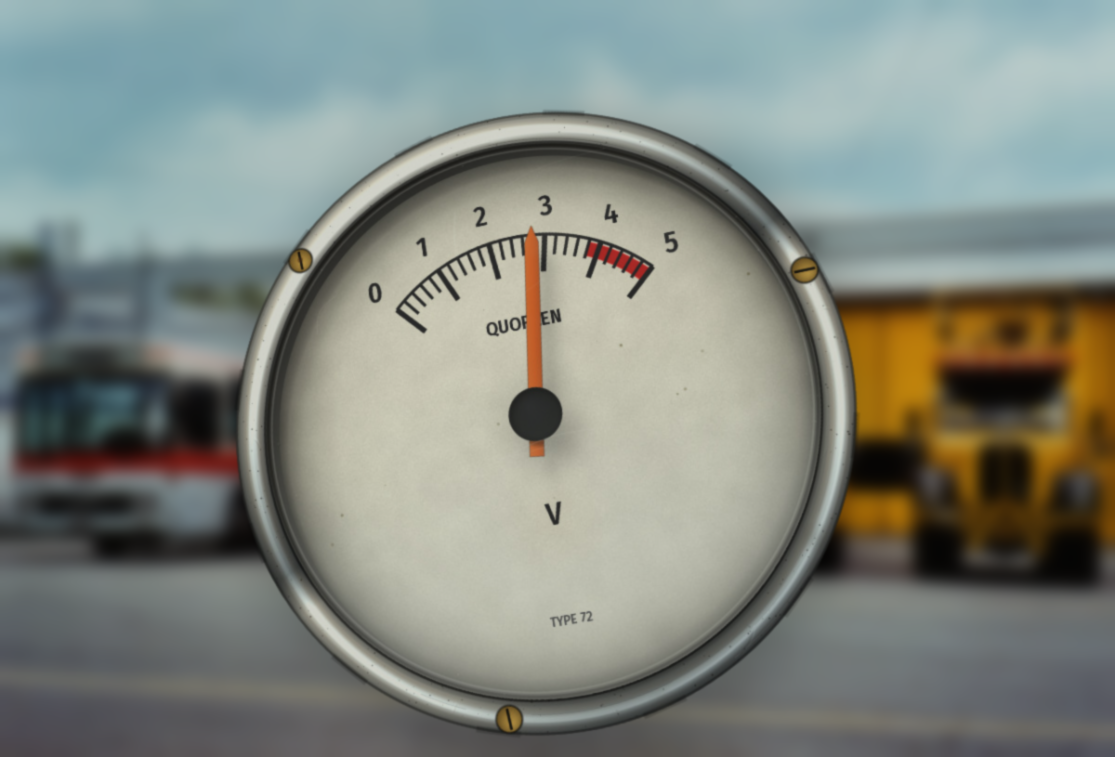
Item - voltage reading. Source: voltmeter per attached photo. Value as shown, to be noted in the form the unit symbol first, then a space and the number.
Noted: V 2.8
